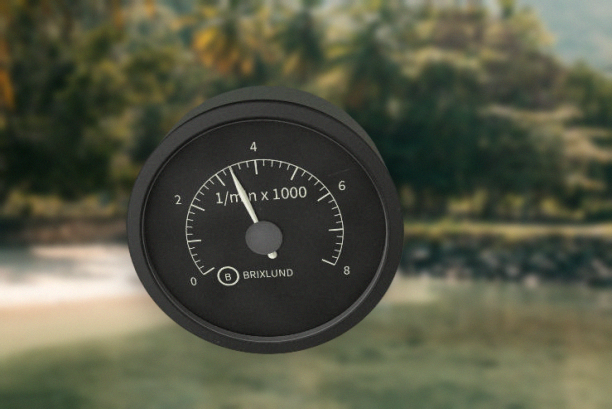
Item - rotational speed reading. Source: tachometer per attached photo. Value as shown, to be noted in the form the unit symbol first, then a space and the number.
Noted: rpm 3400
